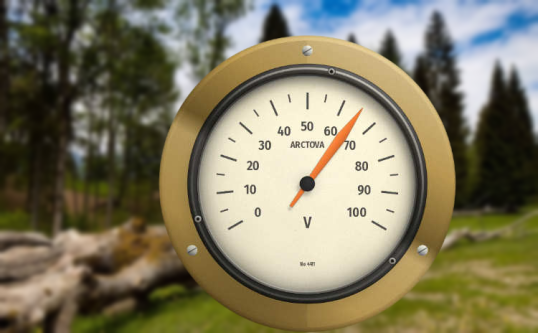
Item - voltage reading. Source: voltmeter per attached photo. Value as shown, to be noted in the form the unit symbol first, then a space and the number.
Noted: V 65
